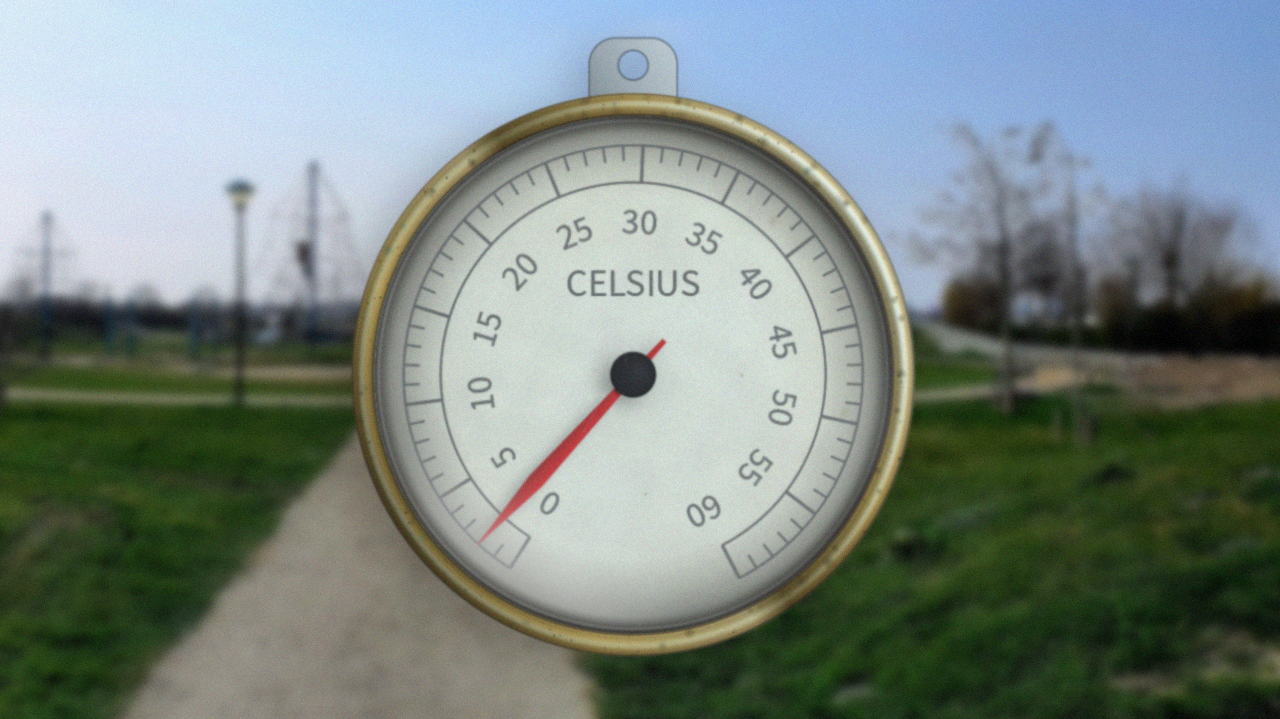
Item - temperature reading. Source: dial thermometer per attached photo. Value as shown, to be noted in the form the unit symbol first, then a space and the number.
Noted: °C 2
